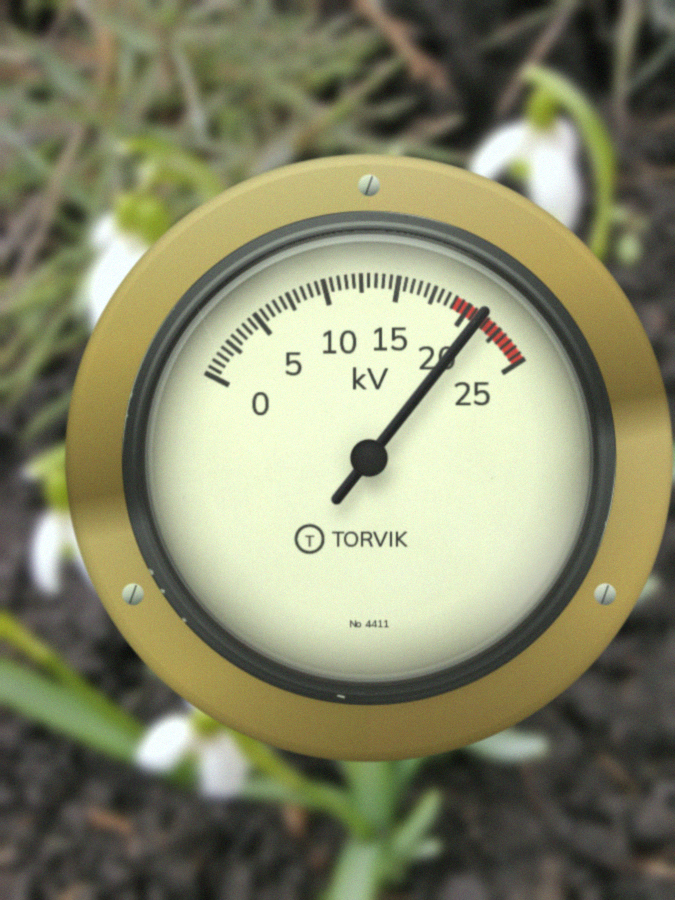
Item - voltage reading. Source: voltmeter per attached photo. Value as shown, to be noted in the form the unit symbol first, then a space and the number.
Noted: kV 21
